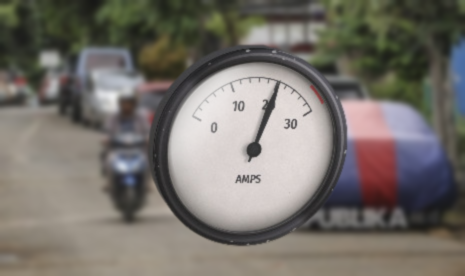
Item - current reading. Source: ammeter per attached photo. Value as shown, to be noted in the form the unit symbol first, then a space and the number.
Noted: A 20
